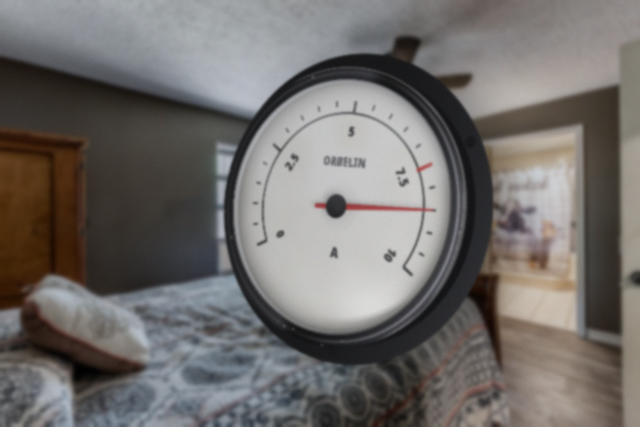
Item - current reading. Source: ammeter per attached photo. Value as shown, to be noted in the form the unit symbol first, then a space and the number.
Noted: A 8.5
